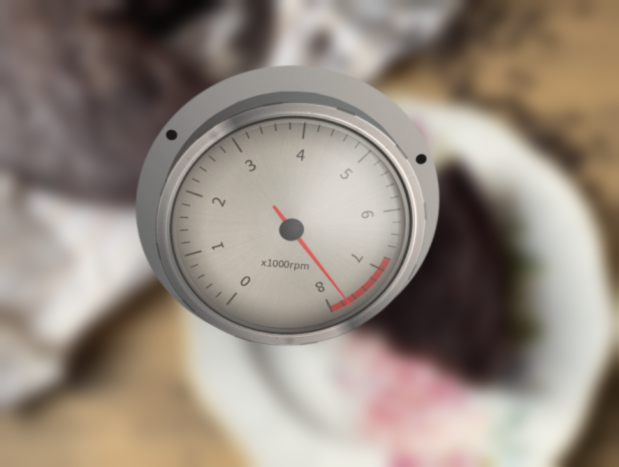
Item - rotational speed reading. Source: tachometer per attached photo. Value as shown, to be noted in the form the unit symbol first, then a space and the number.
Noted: rpm 7700
